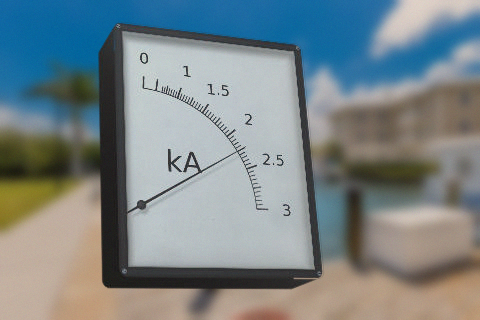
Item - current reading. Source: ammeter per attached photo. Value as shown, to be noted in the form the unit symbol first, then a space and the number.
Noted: kA 2.25
